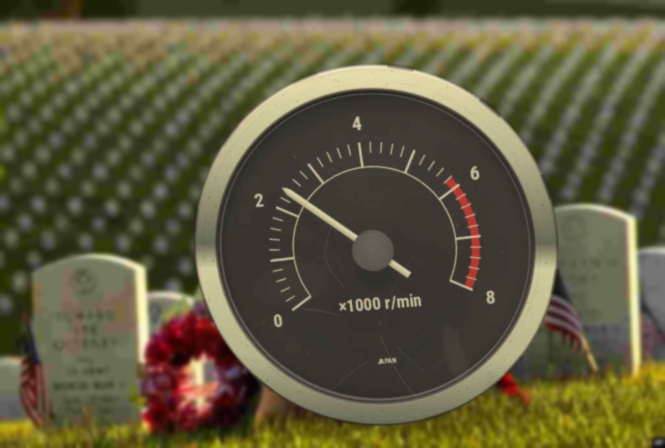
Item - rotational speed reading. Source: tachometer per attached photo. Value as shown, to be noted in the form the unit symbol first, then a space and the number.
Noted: rpm 2400
